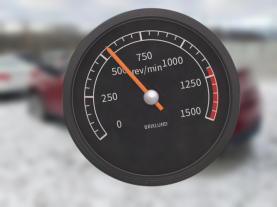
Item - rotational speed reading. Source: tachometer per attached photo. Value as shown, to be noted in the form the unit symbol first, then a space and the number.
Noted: rpm 550
